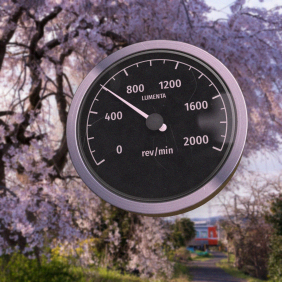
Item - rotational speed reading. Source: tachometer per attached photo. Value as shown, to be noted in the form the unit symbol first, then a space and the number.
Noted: rpm 600
